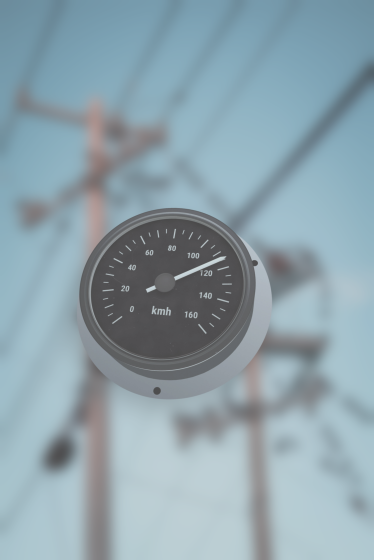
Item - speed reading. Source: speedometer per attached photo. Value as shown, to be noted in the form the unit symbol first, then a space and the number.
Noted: km/h 115
